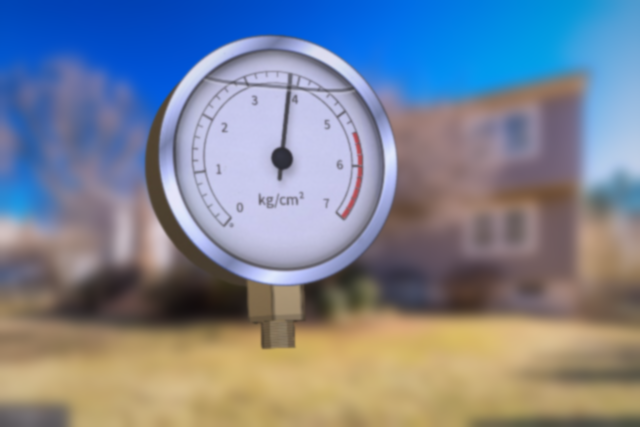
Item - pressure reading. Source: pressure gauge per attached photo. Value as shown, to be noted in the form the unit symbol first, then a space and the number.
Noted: kg/cm² 3.8
